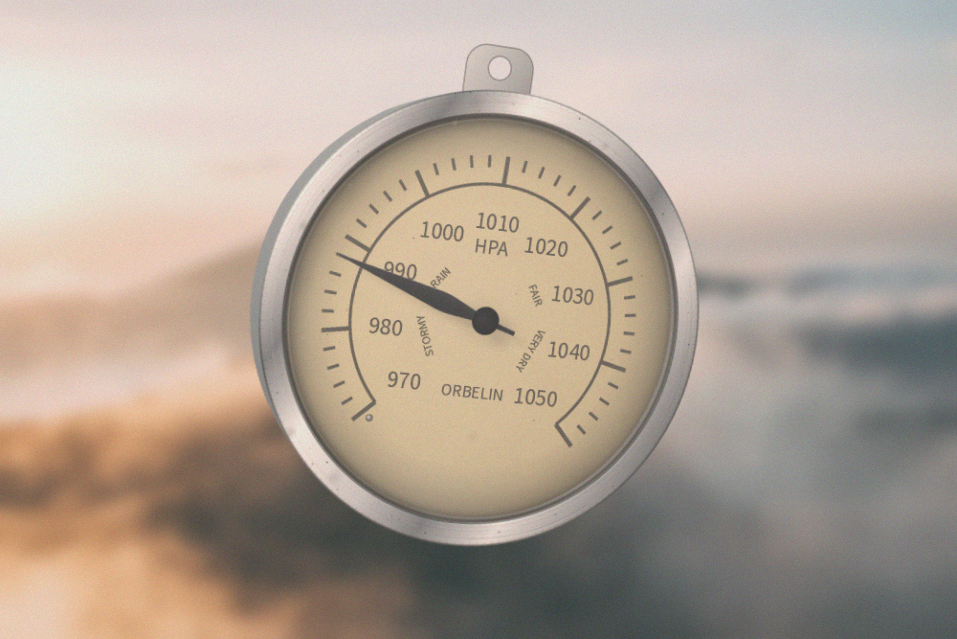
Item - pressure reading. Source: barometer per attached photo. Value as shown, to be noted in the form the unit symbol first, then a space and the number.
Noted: hPa 988
